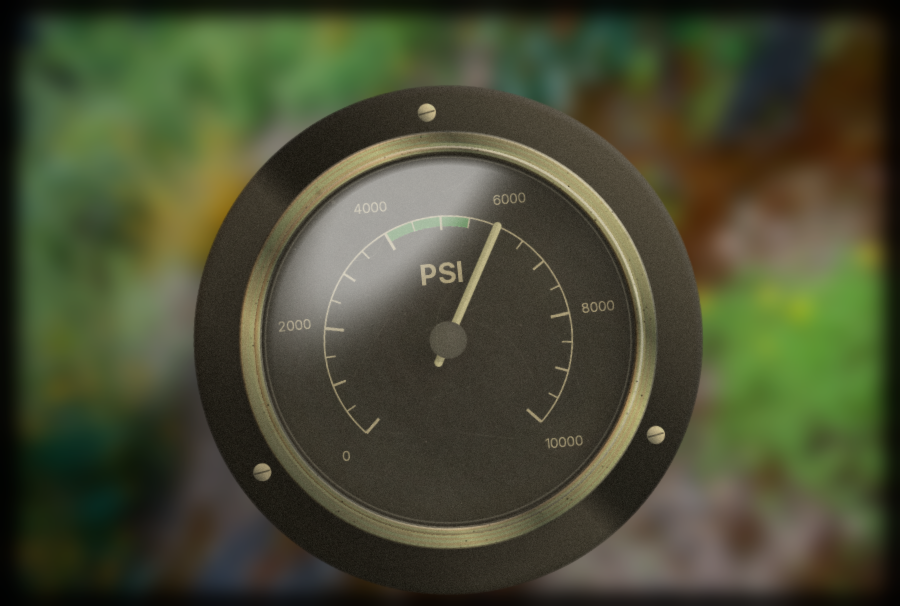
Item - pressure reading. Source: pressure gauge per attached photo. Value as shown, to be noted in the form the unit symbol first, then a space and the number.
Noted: psi 6000
